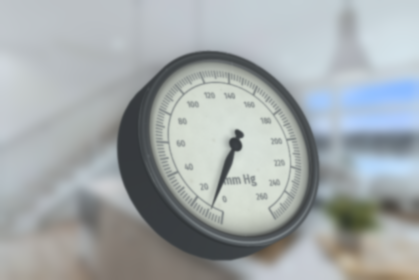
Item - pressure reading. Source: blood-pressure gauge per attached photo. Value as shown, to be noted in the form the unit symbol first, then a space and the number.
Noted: mmHg 10
